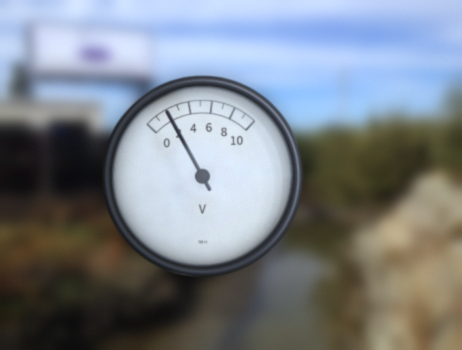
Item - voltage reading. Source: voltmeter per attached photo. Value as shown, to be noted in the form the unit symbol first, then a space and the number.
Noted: V 2
